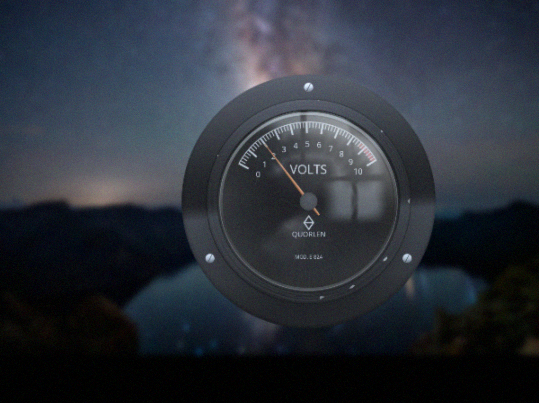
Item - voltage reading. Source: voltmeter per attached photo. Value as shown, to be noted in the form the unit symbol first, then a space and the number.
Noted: V 2
